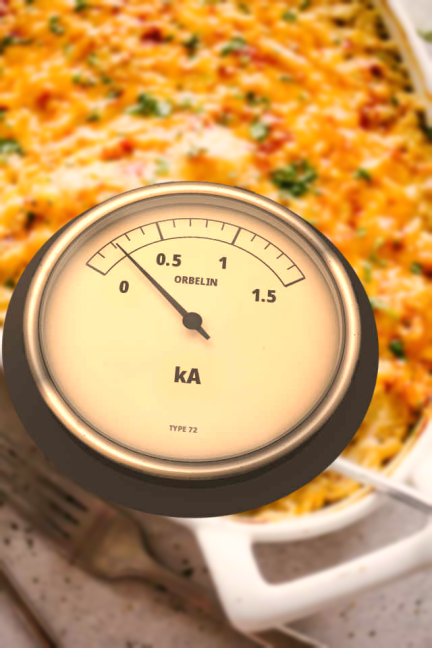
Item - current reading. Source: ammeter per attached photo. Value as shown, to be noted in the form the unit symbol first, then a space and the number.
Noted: kA 0.2
